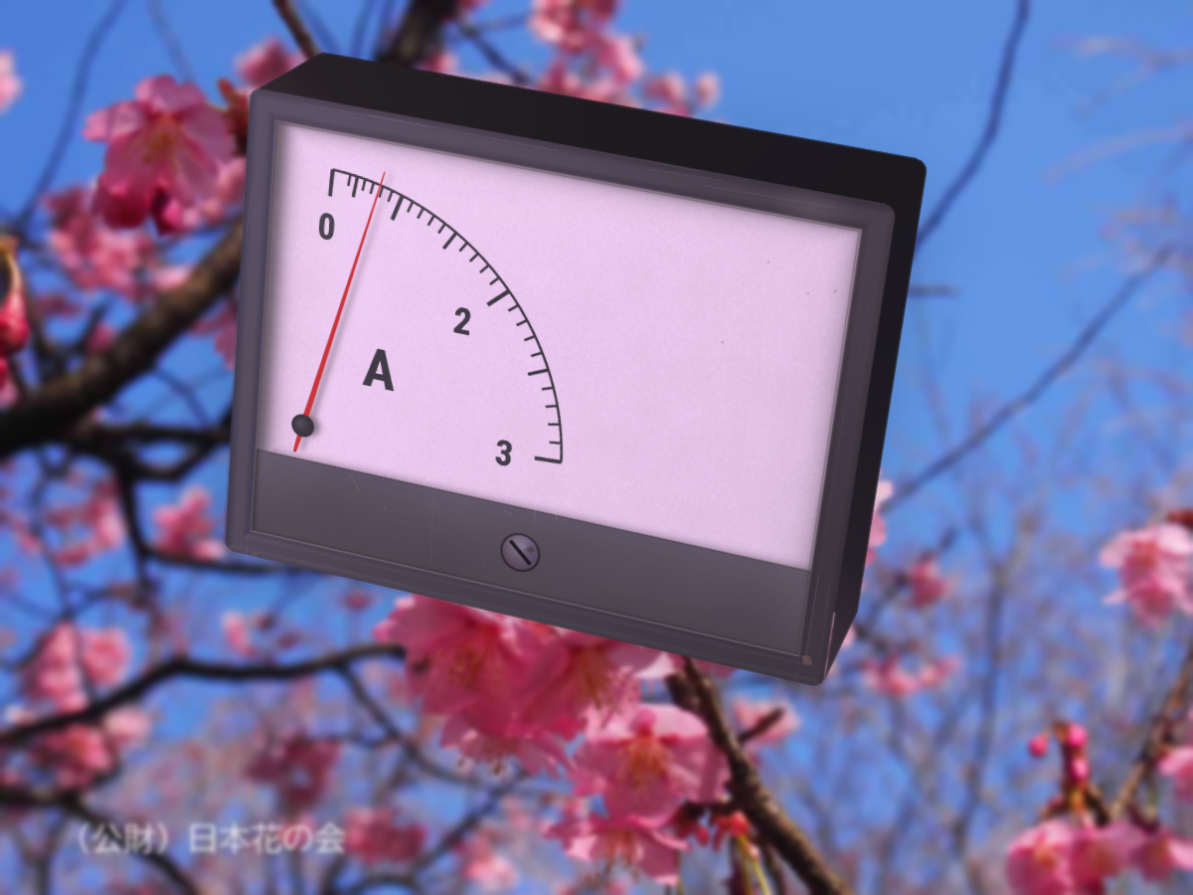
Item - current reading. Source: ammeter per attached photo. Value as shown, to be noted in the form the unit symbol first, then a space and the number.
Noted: A 0.8
